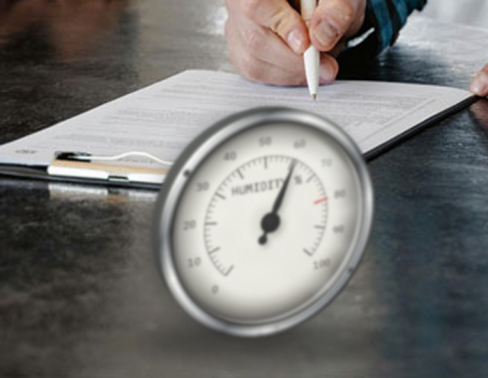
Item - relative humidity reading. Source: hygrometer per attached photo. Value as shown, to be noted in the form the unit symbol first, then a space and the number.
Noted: % 60
